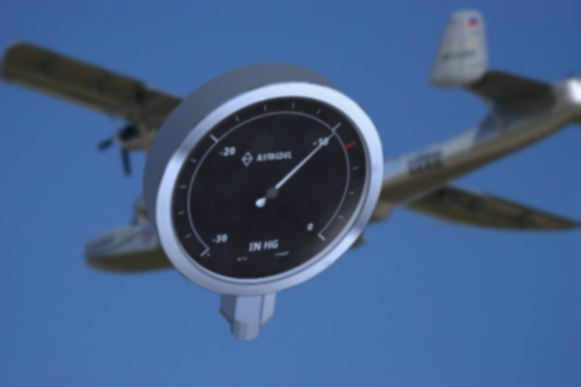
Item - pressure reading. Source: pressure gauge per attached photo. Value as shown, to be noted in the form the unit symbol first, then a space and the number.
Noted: inHg -10
